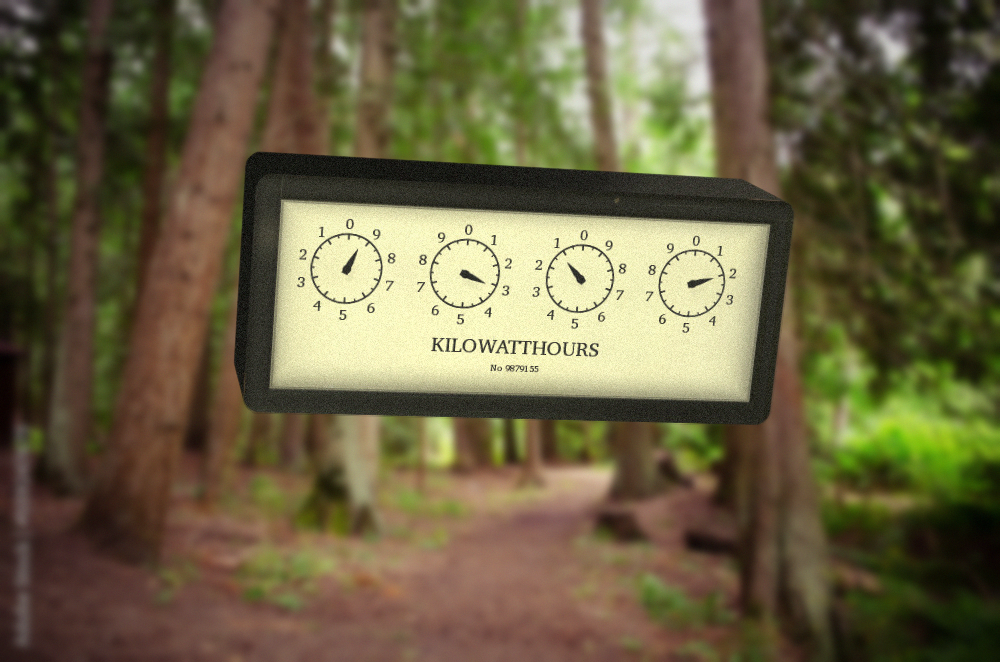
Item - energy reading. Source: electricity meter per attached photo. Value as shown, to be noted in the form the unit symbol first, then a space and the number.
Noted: kWh 9312
